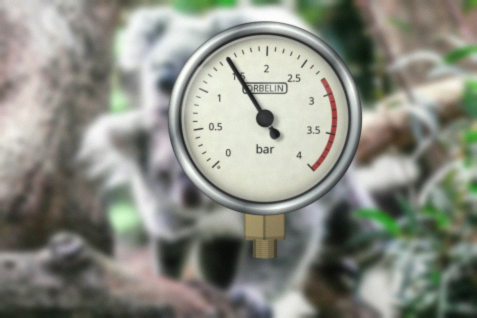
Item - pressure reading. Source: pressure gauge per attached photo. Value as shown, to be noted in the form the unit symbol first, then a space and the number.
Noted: bar 1.5
